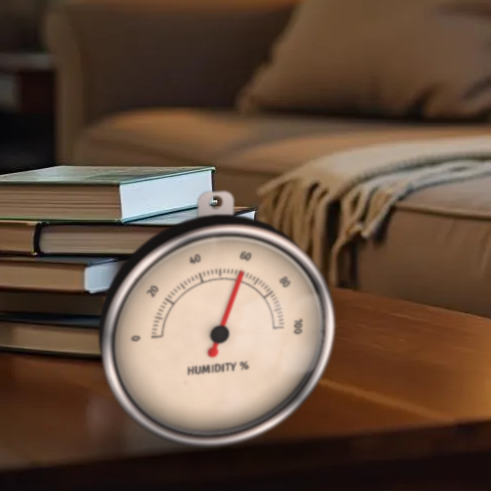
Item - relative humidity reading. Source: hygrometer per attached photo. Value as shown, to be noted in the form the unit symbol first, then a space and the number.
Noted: % 60
